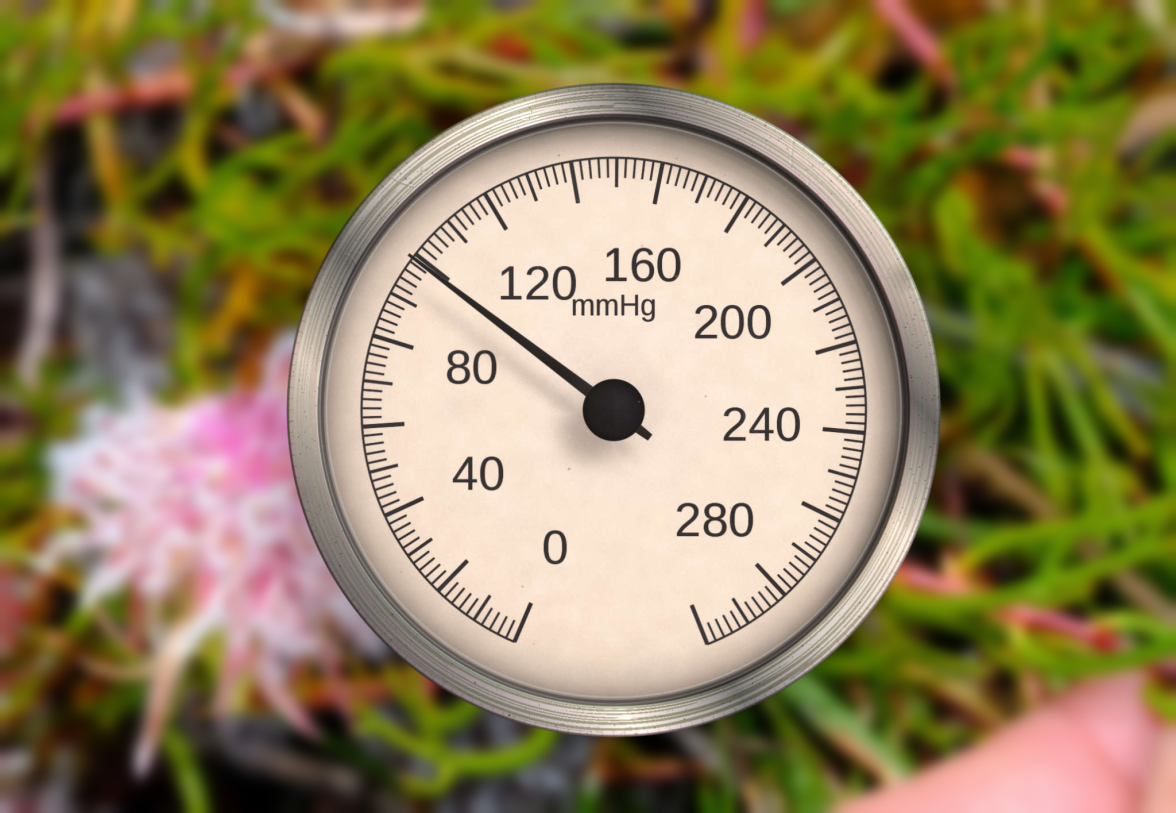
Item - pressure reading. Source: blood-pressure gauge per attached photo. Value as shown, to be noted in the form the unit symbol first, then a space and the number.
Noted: mmHg 99
